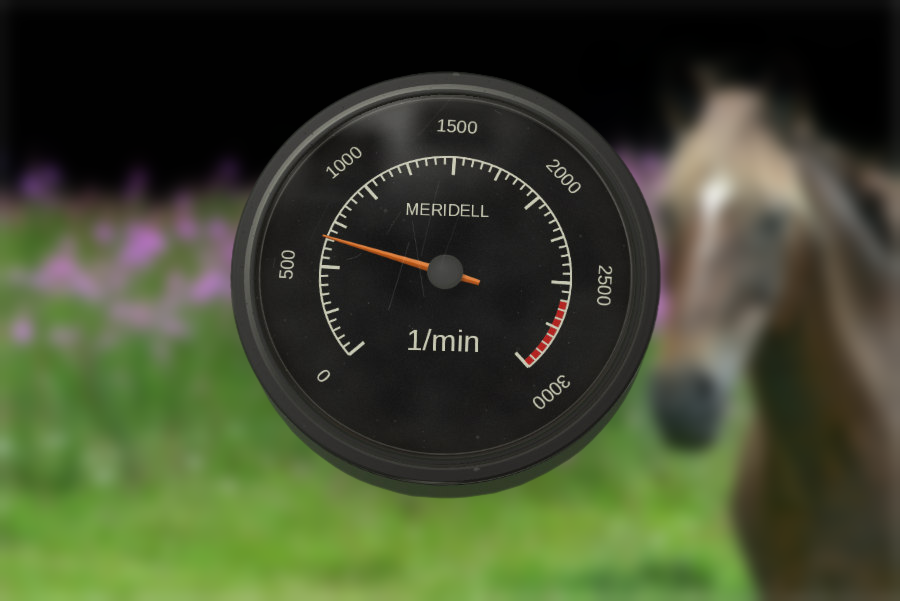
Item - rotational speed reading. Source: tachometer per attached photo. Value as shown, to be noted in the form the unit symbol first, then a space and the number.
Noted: rpm 650
